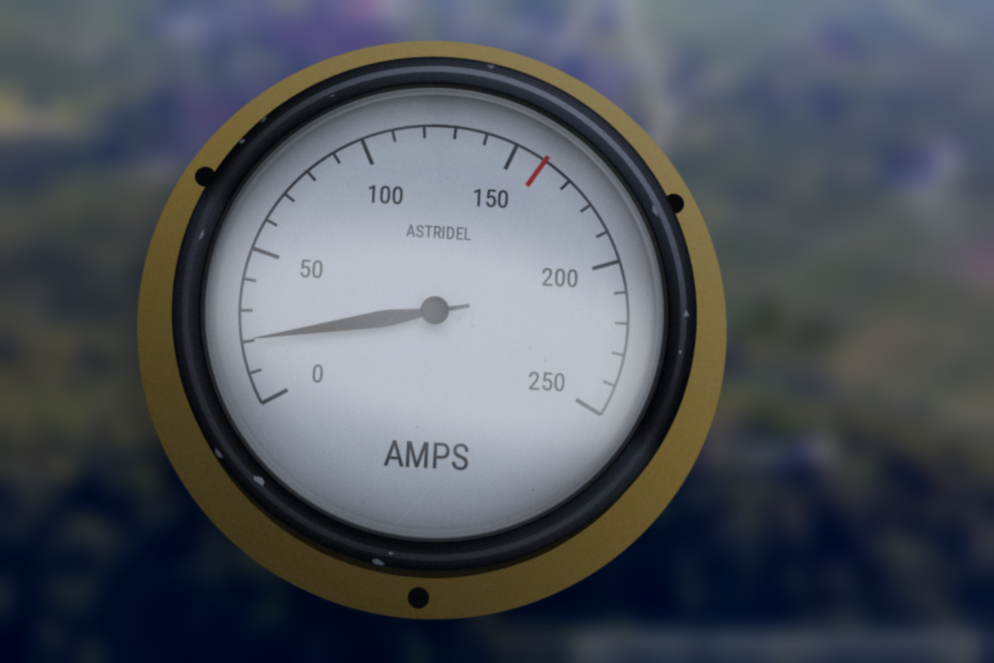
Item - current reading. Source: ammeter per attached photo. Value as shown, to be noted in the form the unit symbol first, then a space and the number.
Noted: A 20
